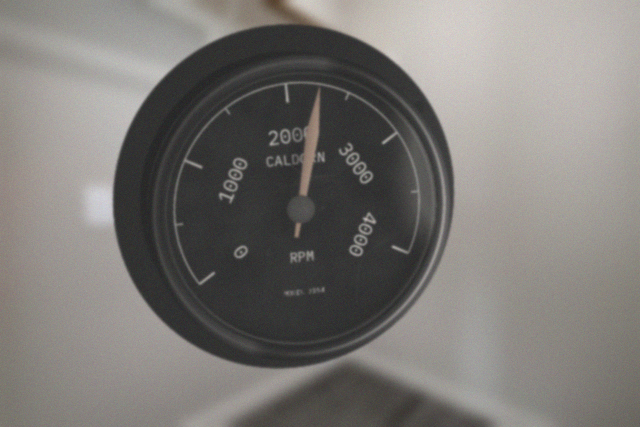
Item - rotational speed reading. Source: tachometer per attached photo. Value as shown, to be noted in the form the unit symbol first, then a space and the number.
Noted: rpm 2250
